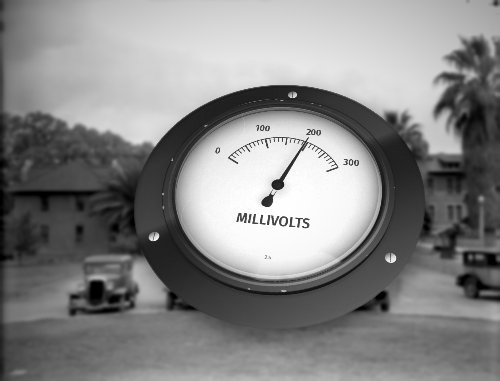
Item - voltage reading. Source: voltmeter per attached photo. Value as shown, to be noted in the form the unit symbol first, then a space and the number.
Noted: mV 200
